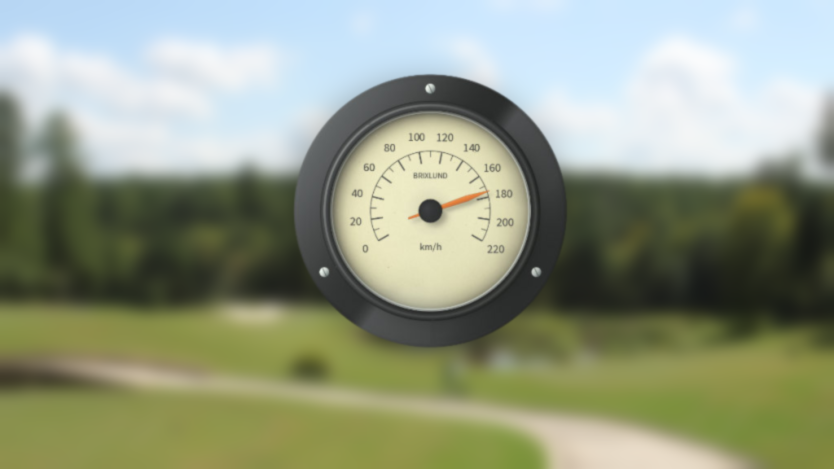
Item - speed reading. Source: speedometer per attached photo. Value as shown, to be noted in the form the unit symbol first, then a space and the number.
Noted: km/h 175
